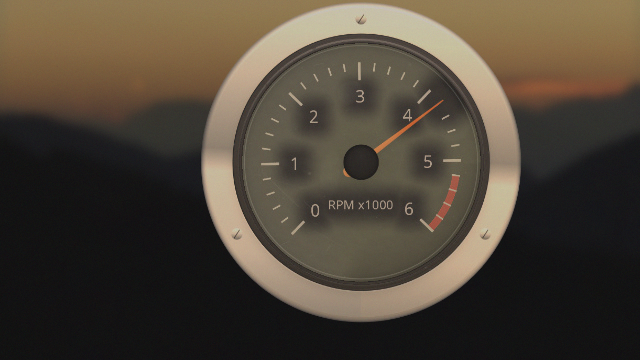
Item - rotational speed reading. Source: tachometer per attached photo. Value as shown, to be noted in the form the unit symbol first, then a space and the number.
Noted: rpm 4200
